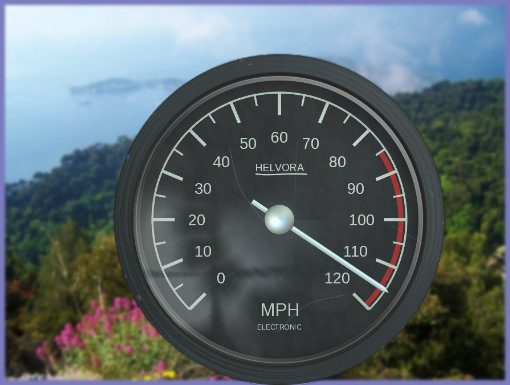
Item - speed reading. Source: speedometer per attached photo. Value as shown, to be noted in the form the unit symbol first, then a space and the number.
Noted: mph 115
